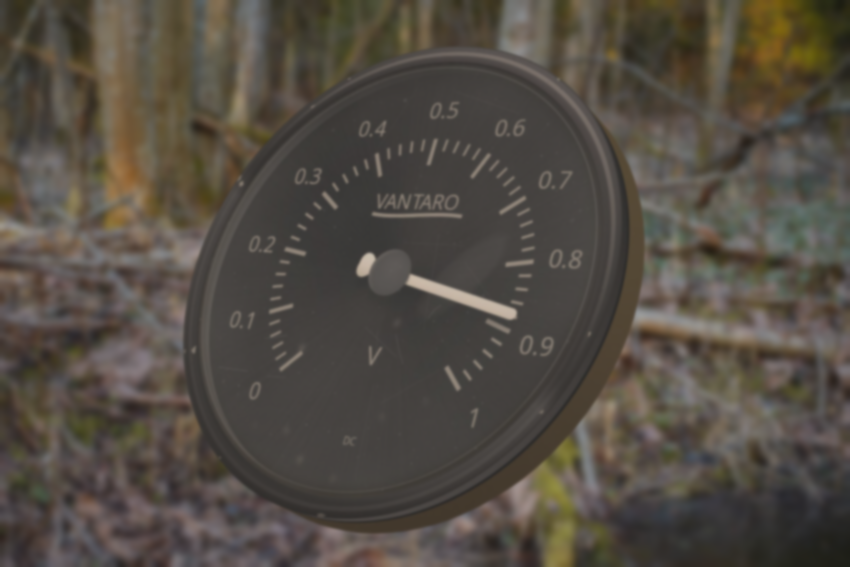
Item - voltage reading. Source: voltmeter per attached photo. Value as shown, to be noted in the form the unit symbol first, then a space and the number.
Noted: V 0.88
